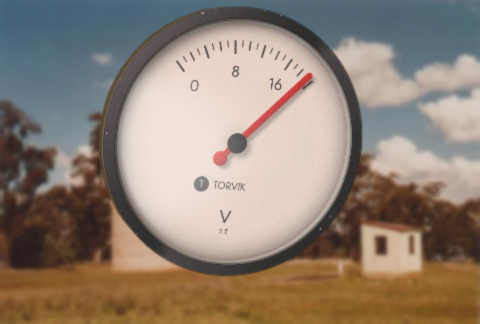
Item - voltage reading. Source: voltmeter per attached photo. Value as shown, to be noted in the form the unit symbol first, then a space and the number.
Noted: V 19
